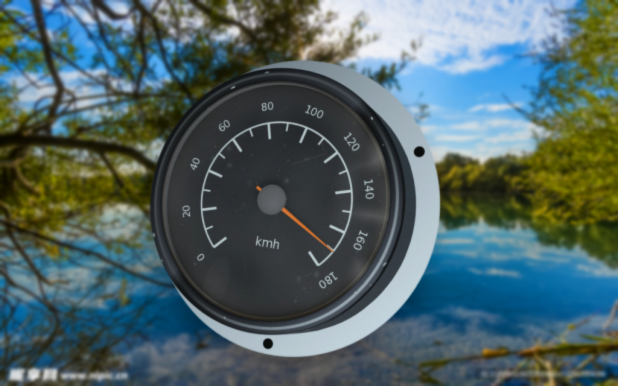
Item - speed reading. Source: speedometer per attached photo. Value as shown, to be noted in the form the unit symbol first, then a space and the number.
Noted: km/h 170
